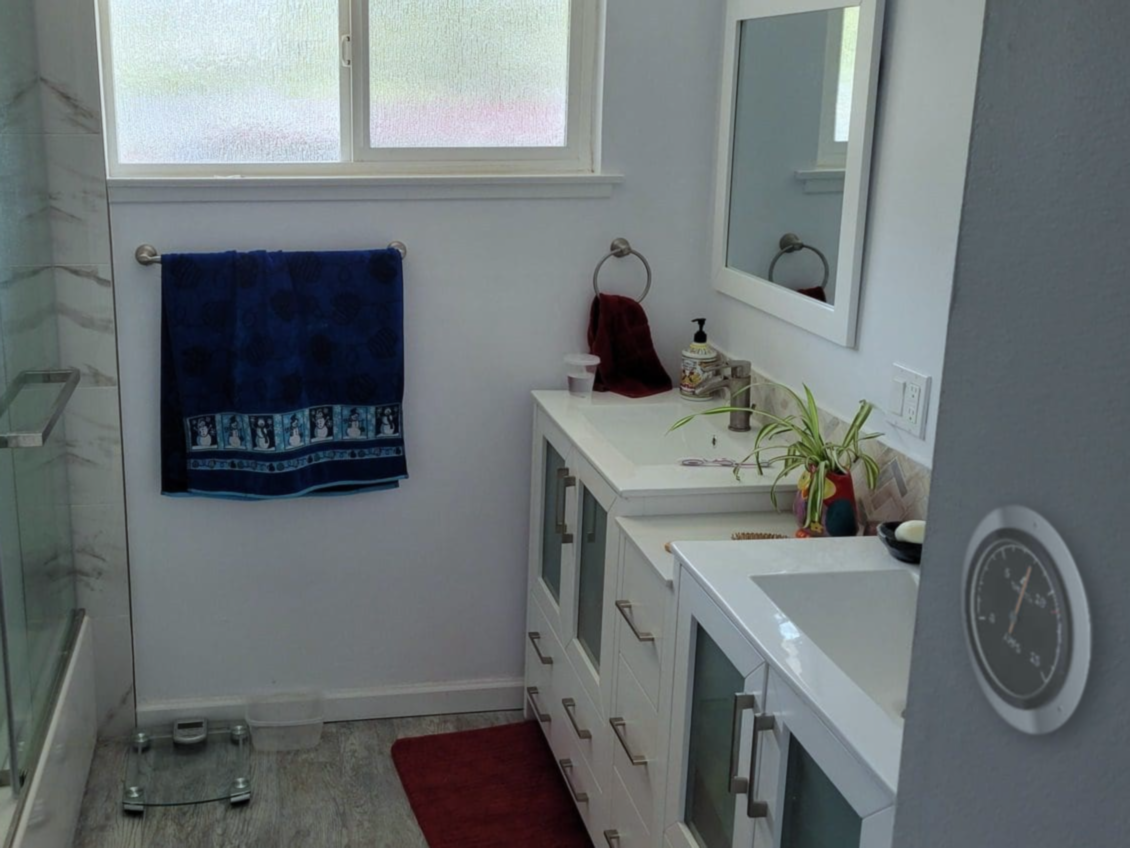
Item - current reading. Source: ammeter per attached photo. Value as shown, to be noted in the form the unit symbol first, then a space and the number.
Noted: A 8
